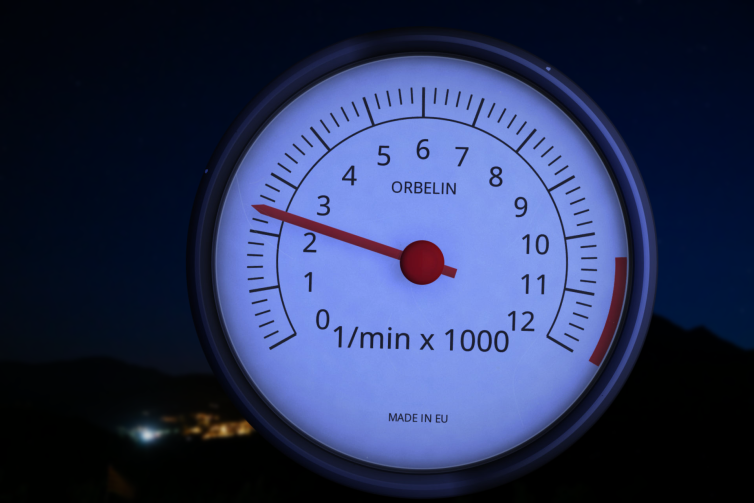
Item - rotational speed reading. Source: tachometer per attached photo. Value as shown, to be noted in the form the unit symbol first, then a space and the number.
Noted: rpm 2400
